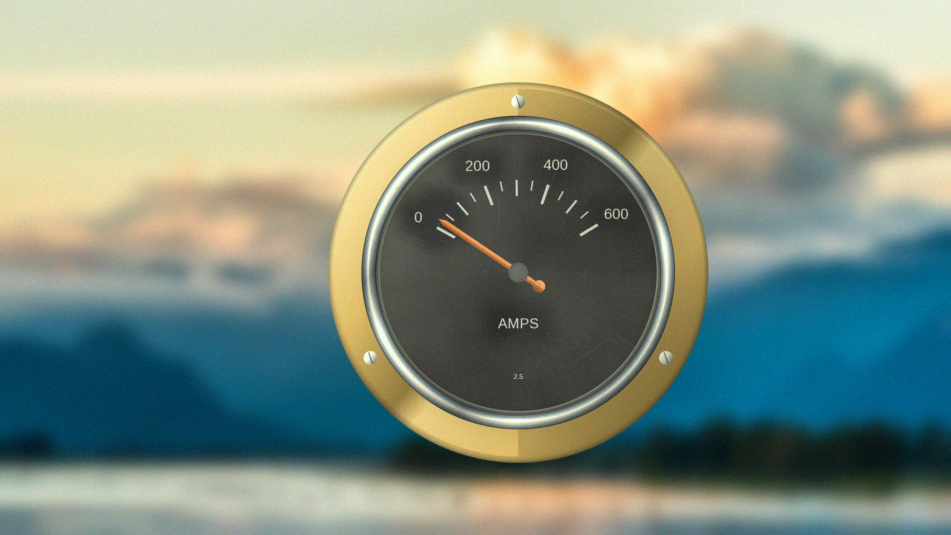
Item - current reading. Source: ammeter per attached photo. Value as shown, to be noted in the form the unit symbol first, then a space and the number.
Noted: A 25
